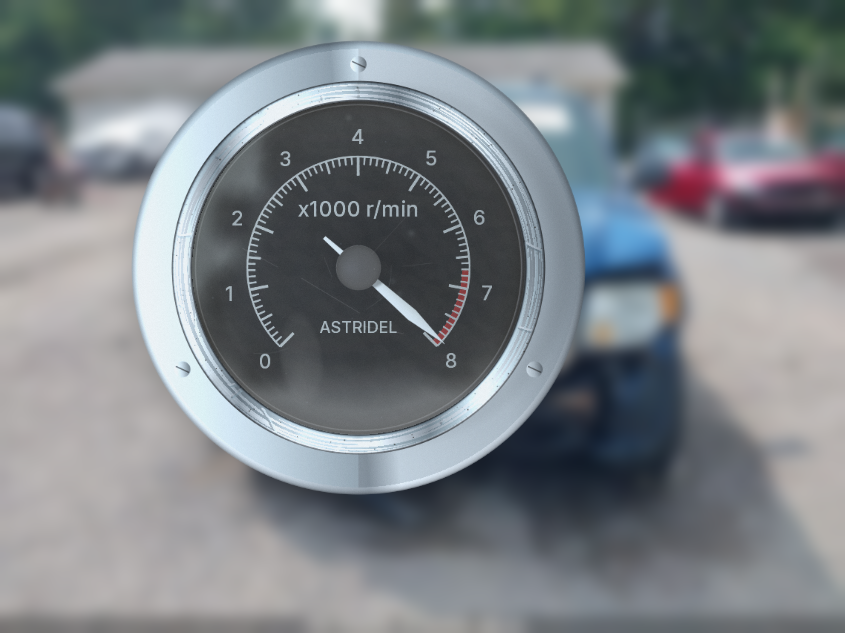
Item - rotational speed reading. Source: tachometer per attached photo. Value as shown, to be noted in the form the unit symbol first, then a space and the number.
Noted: rpm 7900
